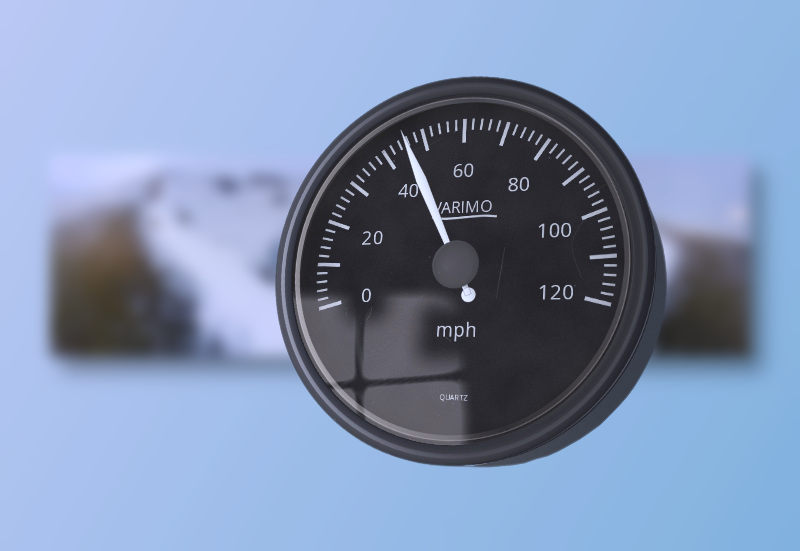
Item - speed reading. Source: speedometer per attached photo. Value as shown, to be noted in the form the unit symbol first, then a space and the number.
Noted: mph 46
